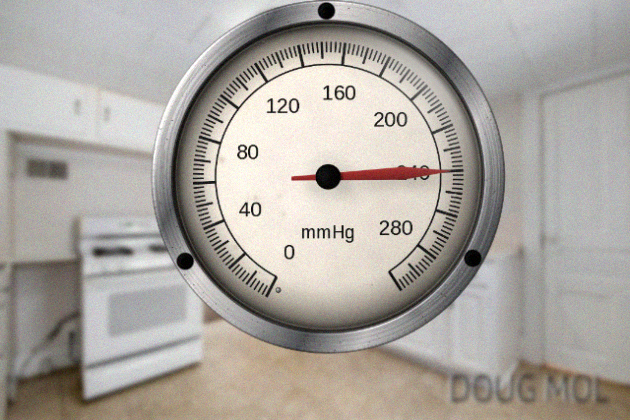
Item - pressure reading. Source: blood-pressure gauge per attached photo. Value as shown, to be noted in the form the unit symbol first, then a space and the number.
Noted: mmHg 240
